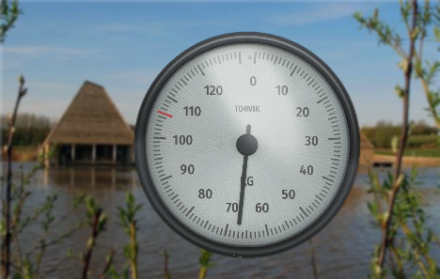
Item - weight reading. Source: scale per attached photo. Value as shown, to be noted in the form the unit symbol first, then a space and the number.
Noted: kg 67
